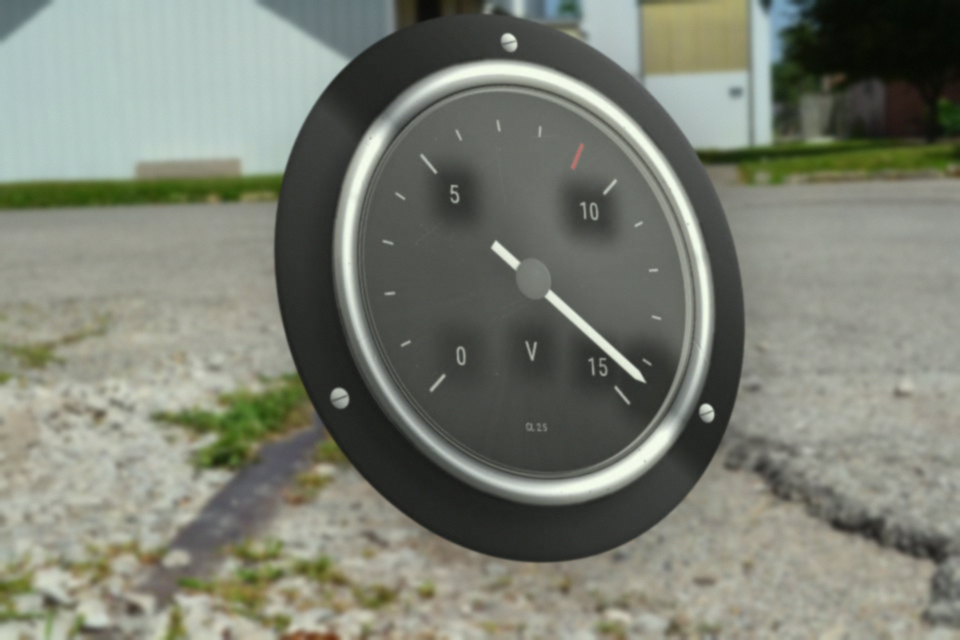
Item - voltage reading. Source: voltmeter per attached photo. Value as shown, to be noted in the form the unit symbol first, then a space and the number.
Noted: V 14.5
